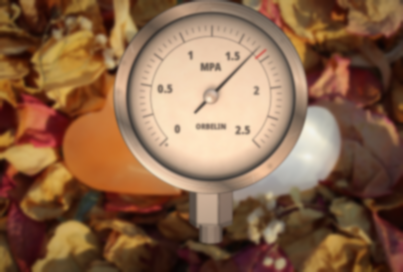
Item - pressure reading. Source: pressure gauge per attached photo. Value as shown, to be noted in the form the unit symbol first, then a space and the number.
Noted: MPa 1.65
